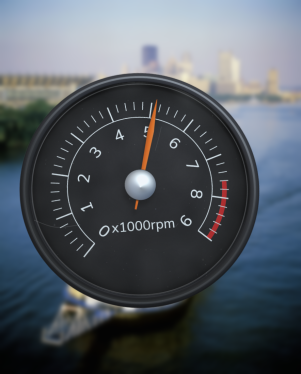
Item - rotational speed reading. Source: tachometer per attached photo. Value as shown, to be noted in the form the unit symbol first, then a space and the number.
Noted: rpm 5100
